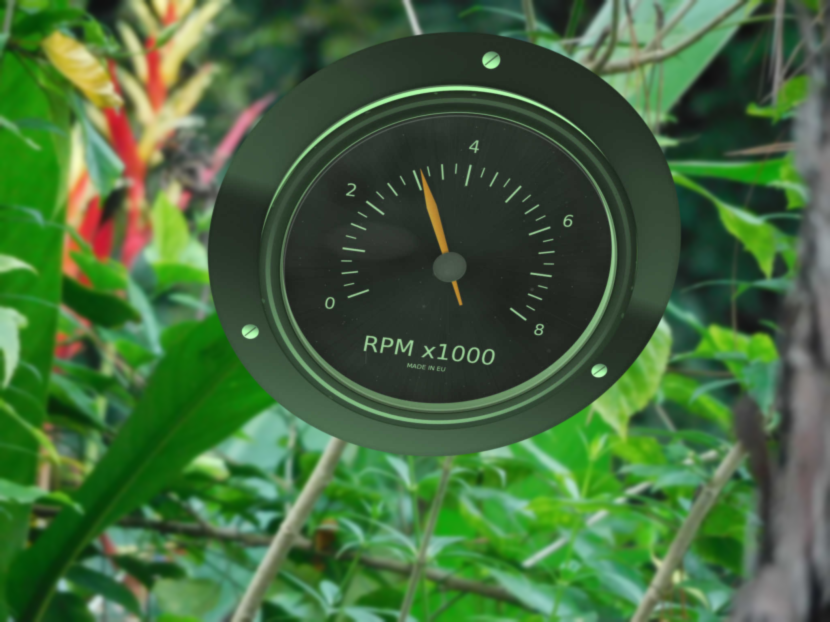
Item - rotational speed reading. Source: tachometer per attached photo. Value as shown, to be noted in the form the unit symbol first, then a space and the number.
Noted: rpm 3125
